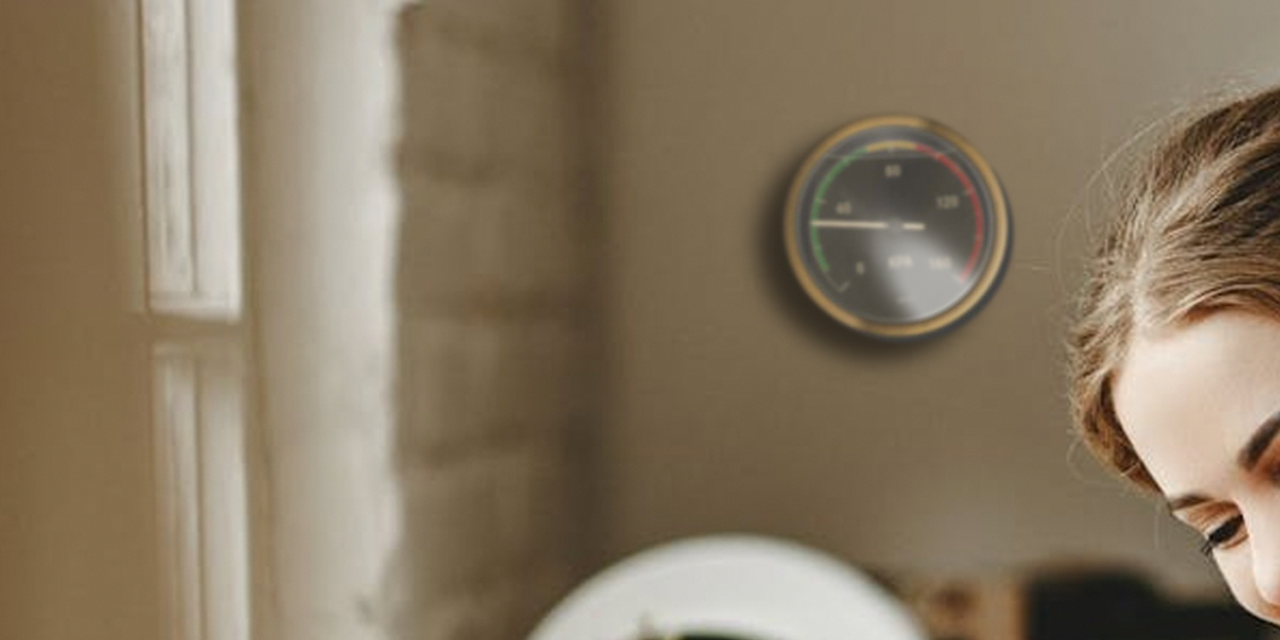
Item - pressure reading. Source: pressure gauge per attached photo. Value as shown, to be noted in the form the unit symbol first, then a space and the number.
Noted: kPa 30
